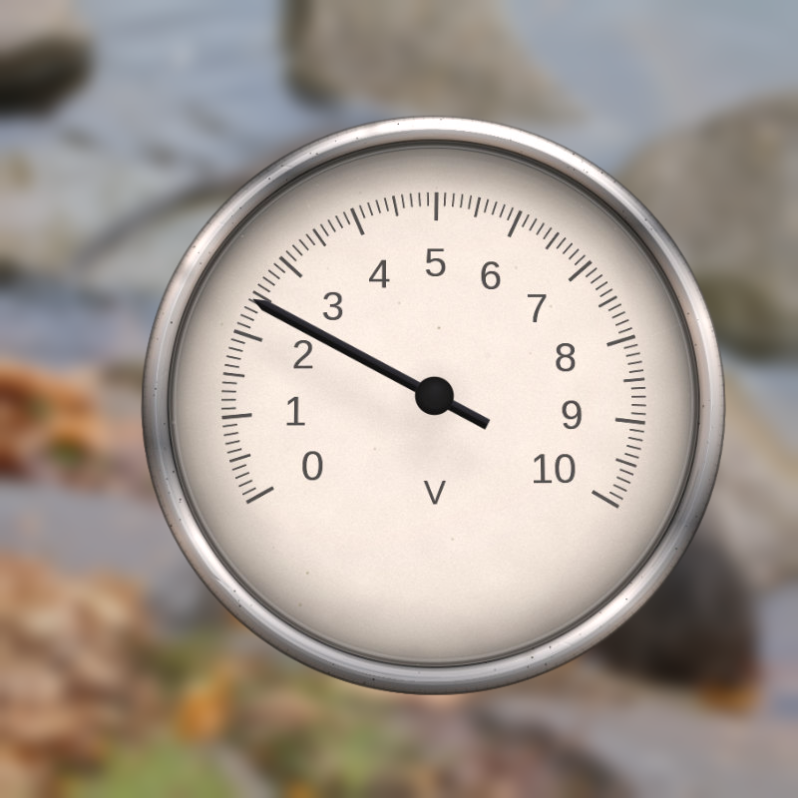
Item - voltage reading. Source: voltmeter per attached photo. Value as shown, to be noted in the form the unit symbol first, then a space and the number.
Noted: V 2.4
